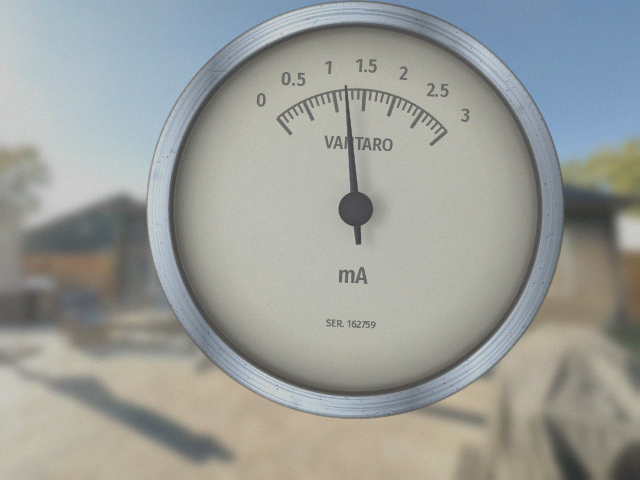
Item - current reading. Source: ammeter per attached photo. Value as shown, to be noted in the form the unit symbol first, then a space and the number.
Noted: mA 1.2
